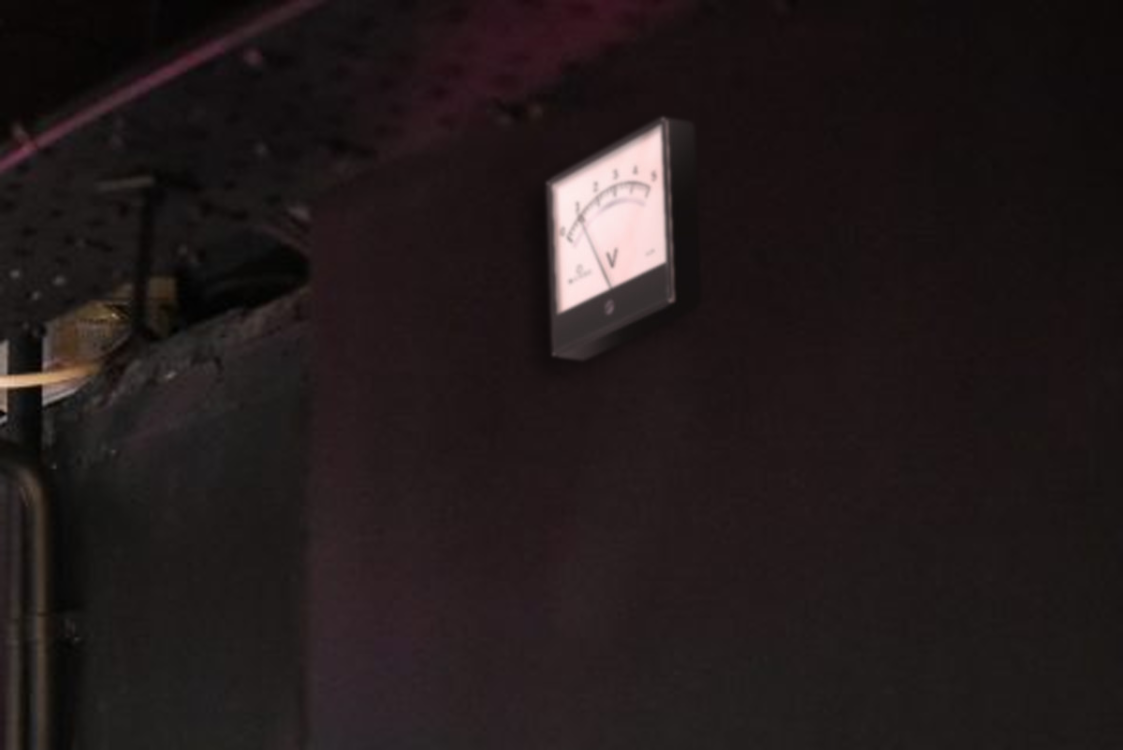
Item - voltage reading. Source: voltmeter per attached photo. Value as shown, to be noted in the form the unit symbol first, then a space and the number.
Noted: V 1
